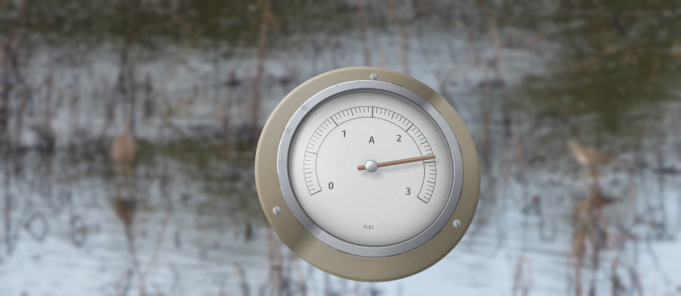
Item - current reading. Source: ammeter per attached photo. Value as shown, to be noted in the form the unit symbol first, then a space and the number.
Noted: A 2.45
